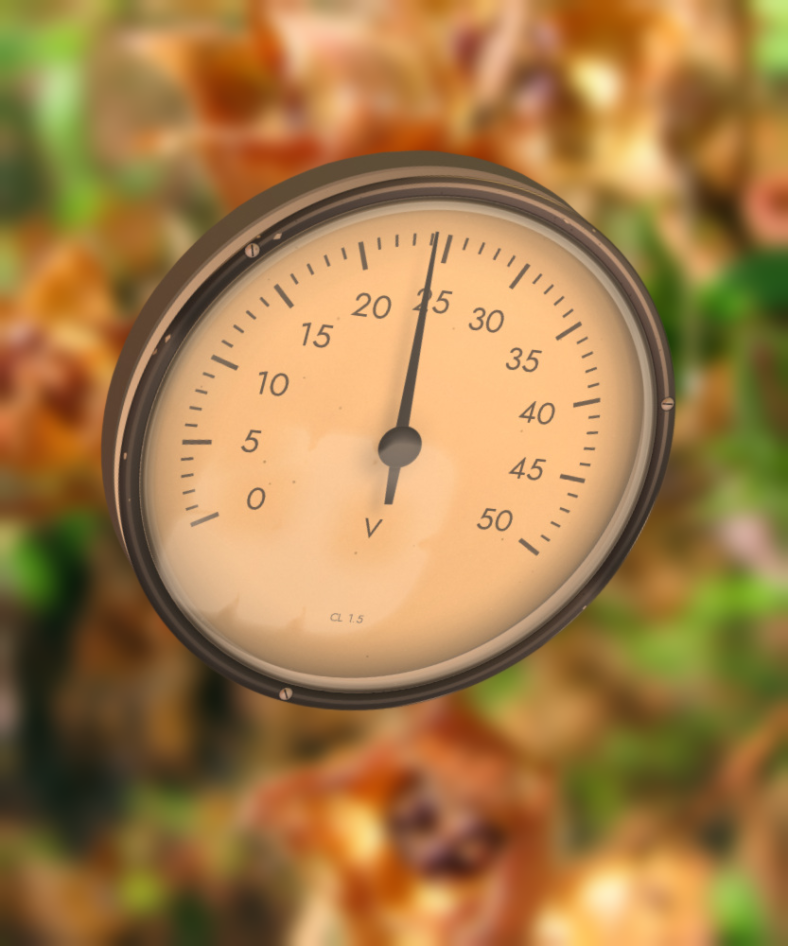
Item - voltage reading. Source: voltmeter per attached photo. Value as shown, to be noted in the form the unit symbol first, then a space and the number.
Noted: V 24
